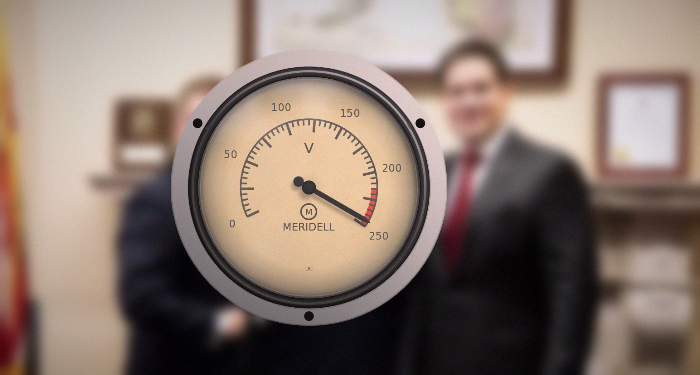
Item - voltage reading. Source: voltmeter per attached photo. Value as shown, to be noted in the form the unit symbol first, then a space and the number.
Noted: V 245
